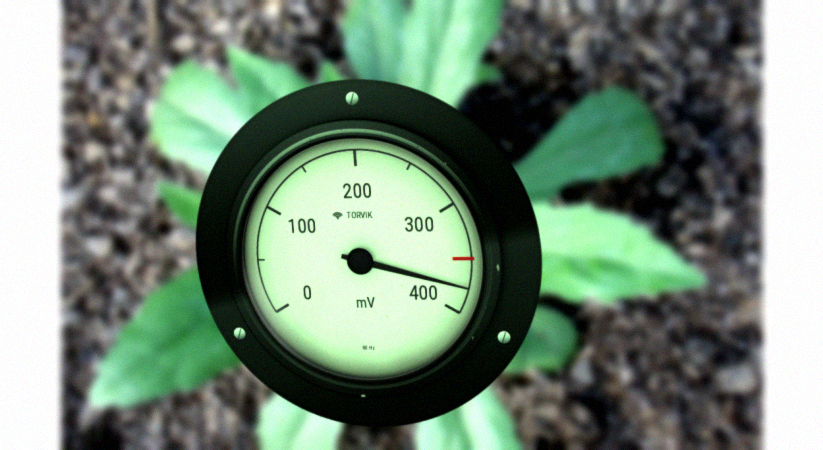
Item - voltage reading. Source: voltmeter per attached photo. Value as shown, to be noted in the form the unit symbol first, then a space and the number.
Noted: mV 375
